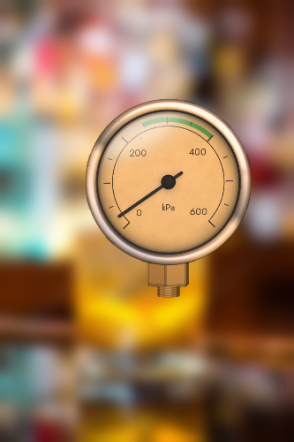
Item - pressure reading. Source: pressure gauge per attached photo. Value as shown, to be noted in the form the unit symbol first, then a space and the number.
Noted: kPa 25
